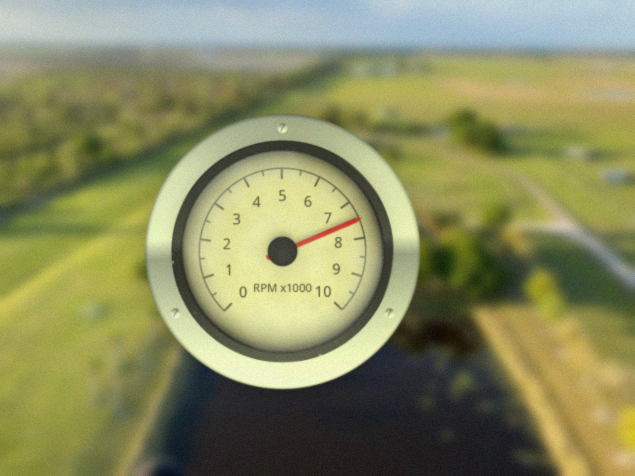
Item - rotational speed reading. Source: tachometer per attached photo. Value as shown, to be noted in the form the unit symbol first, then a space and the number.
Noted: rpm 7500
